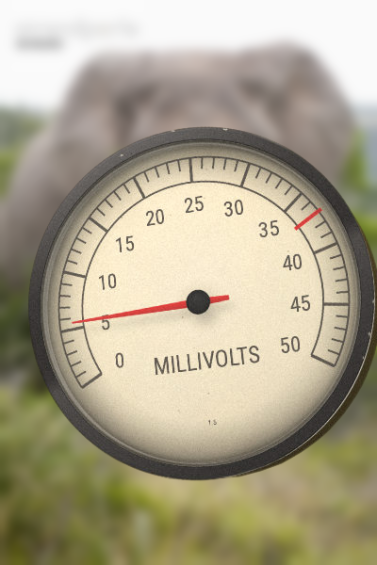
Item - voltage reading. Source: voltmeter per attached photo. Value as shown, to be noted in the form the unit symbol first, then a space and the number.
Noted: mV 5.5
